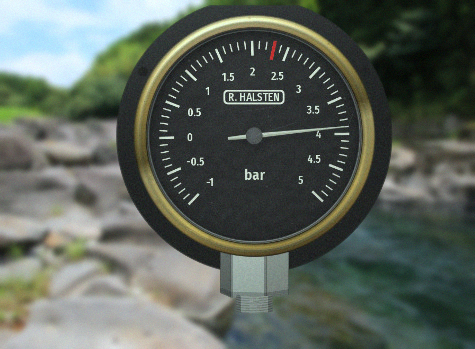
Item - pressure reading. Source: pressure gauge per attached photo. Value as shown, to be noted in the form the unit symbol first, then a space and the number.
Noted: bar 3.9
